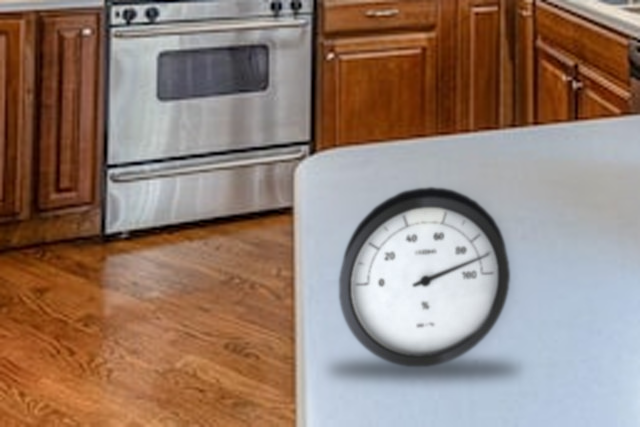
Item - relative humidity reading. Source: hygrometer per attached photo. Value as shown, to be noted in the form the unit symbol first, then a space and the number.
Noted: % 90
